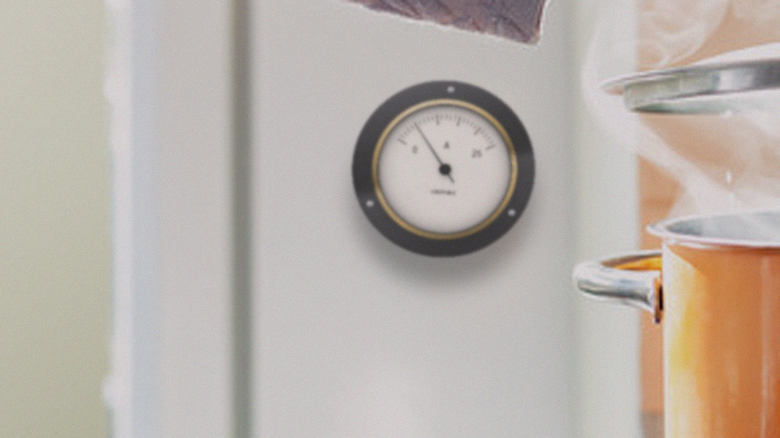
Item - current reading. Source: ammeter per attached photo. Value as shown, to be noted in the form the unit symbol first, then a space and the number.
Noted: A 5
